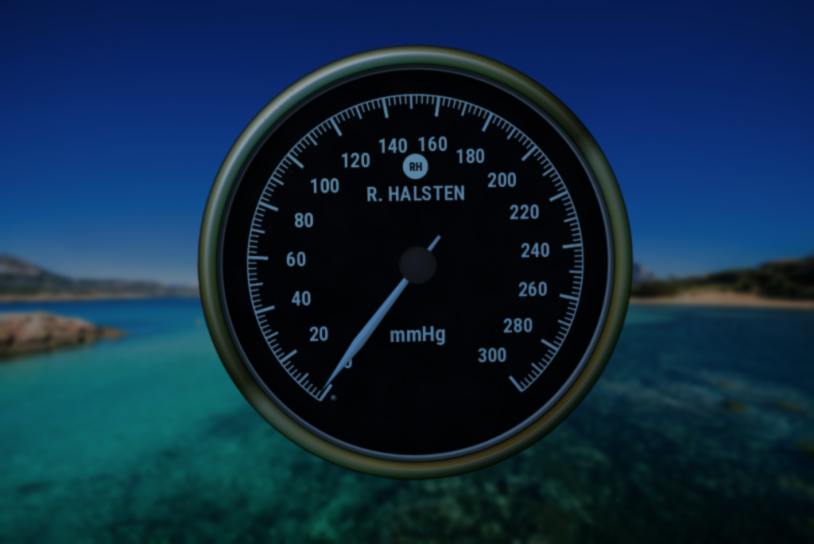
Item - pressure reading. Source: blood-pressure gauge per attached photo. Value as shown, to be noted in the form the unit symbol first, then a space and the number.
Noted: mmHg 2
